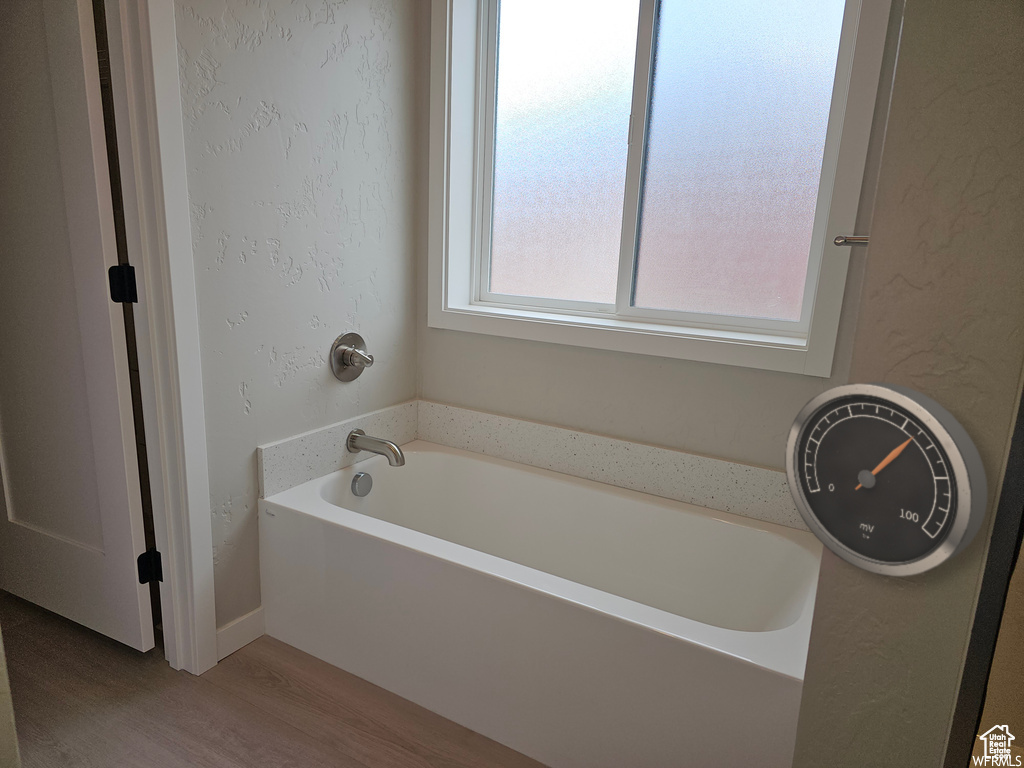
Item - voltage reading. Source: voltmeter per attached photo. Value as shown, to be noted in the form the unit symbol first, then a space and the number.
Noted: mV 65
